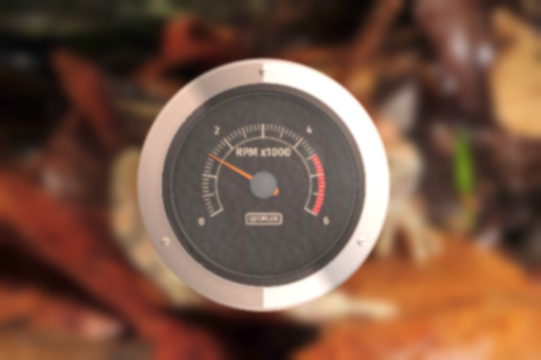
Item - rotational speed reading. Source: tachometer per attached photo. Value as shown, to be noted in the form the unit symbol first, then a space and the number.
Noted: rpm 1500
